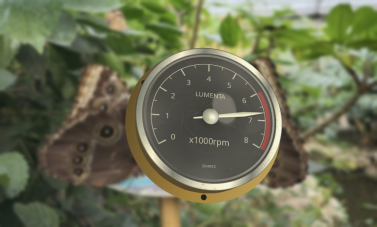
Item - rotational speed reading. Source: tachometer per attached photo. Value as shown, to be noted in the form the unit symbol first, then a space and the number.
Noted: rpm 6750
